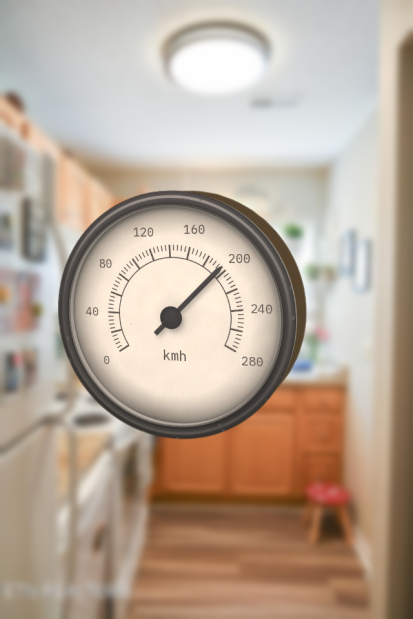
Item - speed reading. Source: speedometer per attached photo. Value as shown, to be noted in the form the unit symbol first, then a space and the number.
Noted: km/h 196
